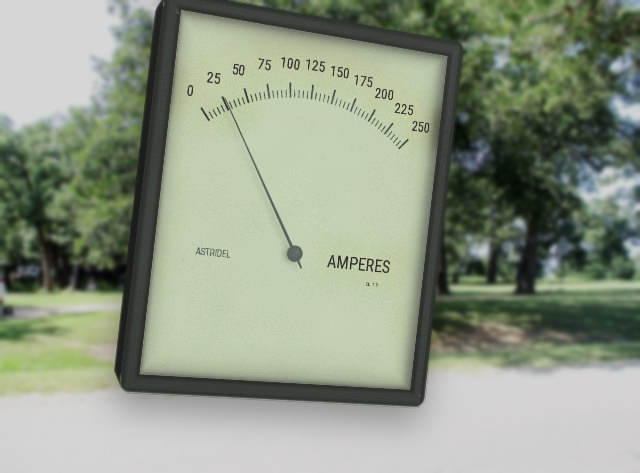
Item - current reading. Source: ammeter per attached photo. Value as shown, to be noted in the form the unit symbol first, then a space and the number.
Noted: A 25
